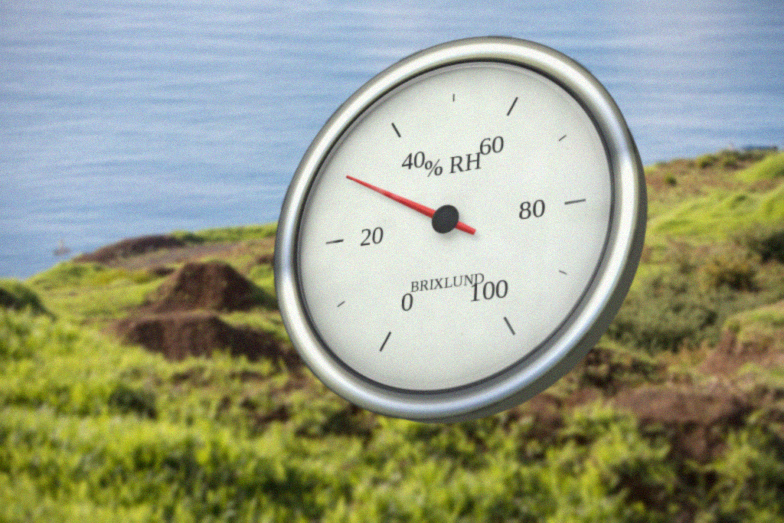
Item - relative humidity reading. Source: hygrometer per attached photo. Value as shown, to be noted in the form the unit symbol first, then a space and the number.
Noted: % 30
